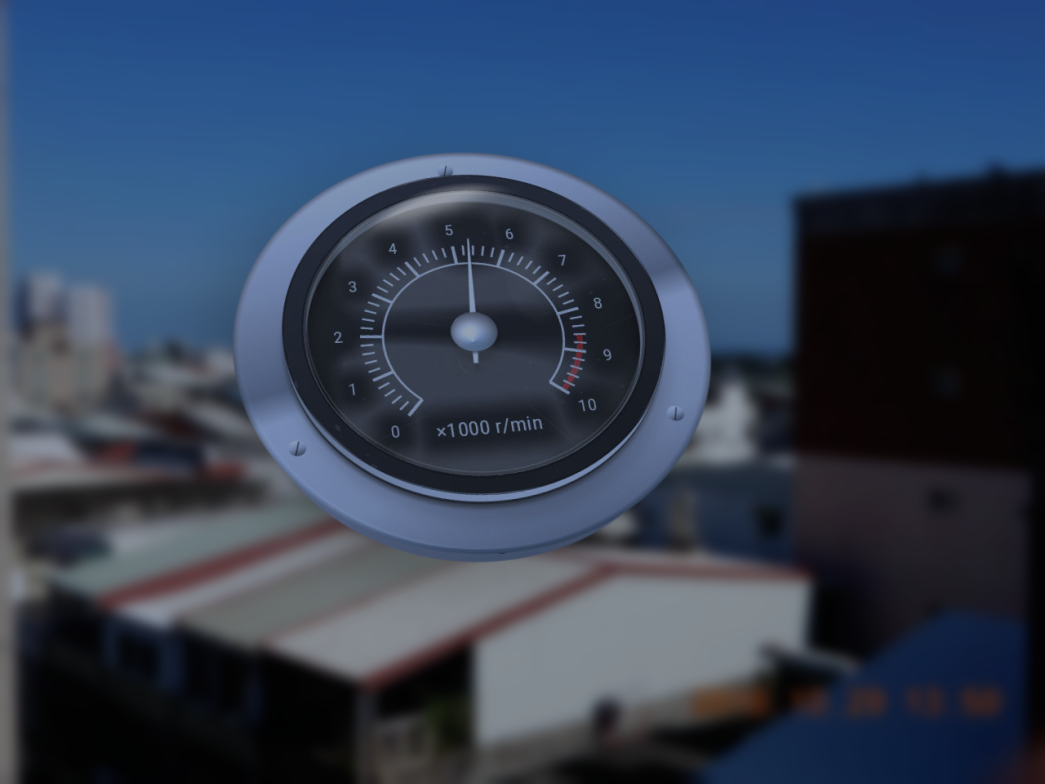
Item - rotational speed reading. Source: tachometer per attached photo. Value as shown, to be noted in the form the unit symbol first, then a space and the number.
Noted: rpm 5300
